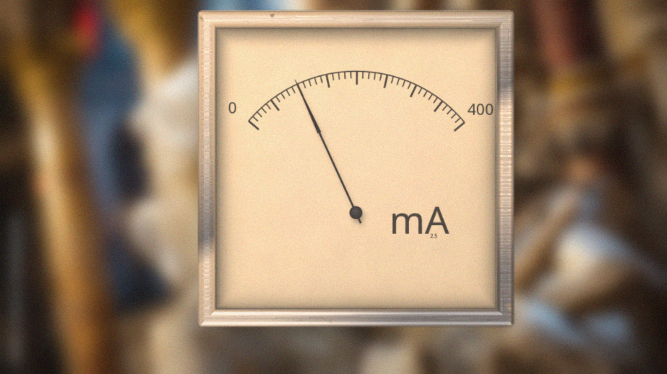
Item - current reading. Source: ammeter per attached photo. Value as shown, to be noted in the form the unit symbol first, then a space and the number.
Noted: mA 100
